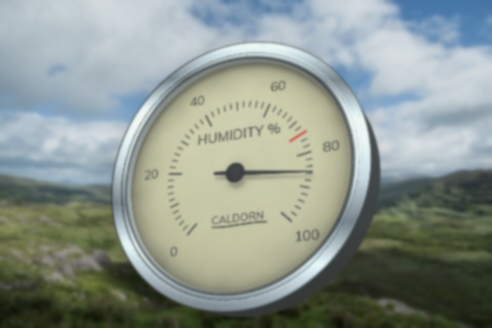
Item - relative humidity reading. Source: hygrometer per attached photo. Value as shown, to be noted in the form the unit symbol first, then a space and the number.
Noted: % 86
